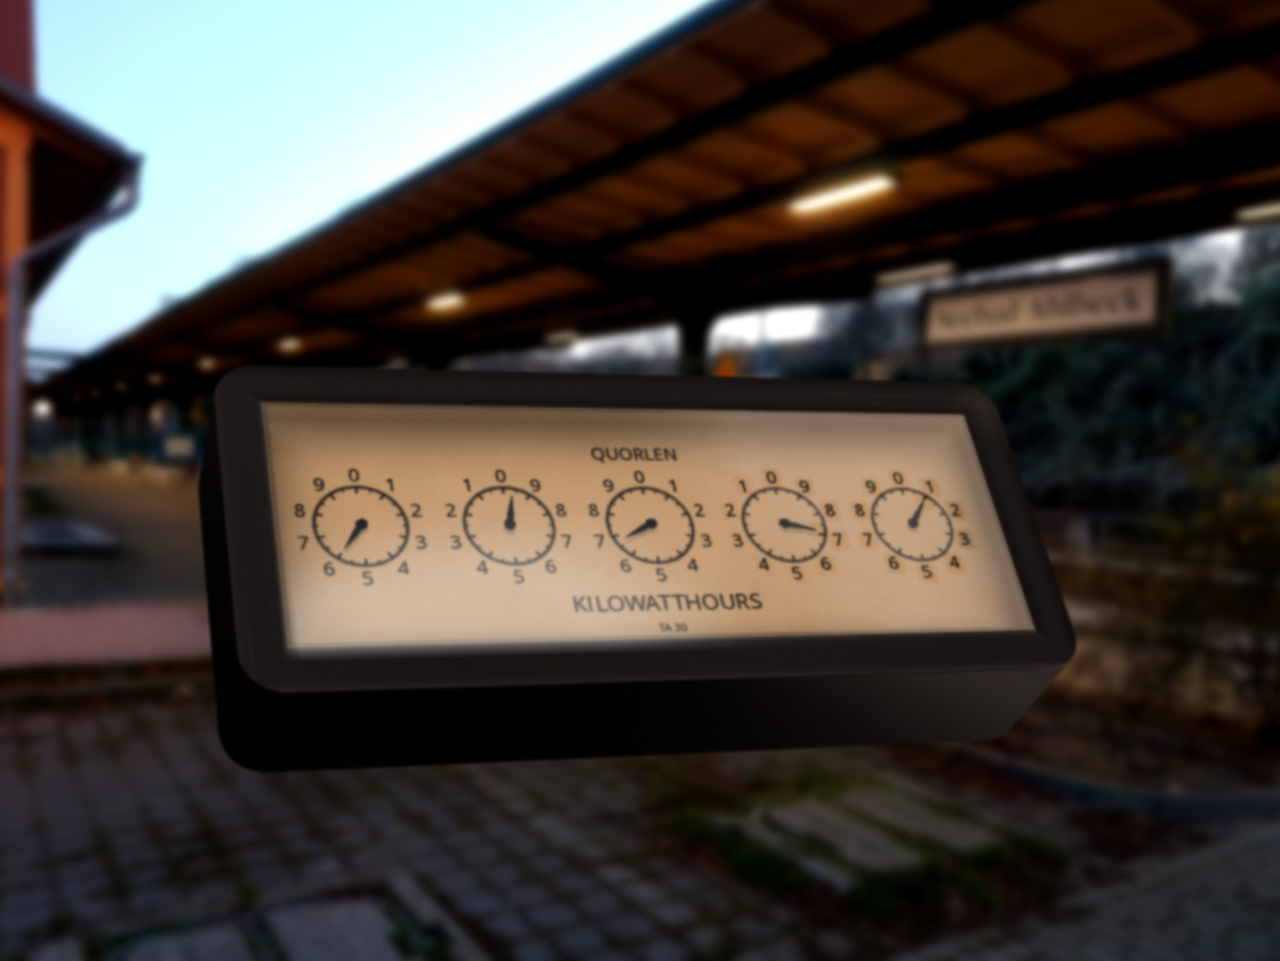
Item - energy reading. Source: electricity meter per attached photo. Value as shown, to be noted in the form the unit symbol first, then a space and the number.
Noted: kWh 59671
